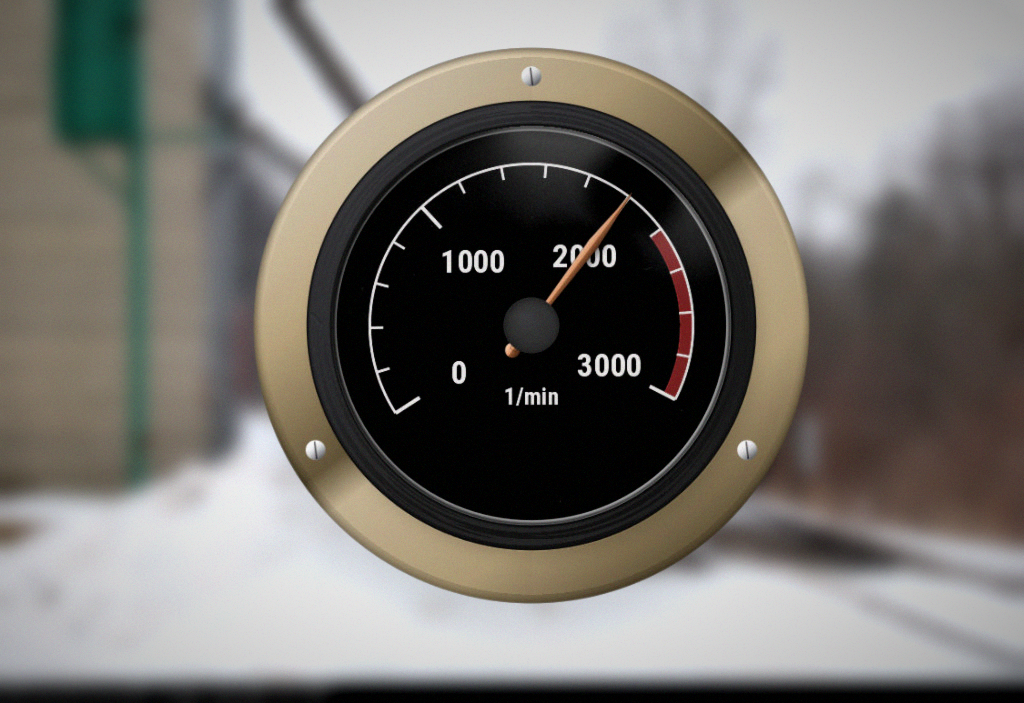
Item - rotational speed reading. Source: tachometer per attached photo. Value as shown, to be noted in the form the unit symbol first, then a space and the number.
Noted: rpm 2000
